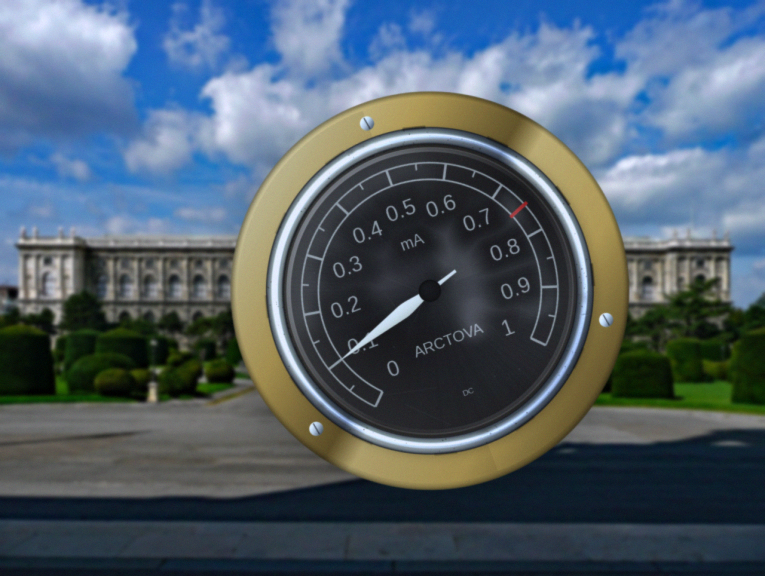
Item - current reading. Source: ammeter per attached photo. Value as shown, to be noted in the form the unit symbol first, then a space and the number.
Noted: mA 0.1
